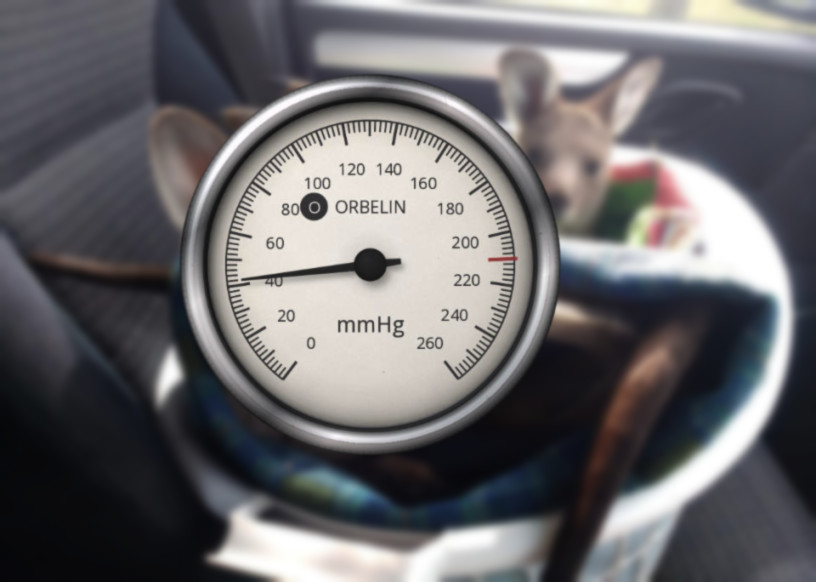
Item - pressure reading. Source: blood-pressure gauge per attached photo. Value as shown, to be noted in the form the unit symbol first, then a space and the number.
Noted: mmHg 42
